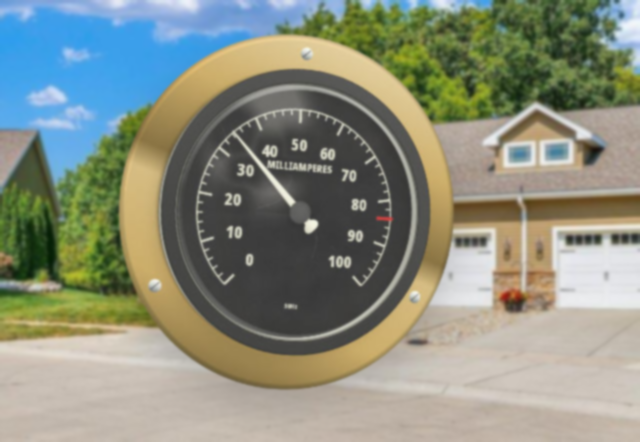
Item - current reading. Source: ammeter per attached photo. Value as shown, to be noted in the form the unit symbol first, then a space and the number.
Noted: mA 34
